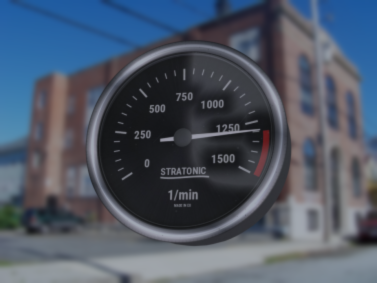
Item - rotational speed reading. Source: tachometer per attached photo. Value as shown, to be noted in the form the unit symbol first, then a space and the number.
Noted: rpm 1300
